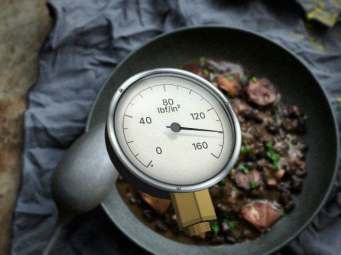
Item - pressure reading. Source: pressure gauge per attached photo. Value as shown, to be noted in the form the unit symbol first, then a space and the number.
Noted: psi 140
